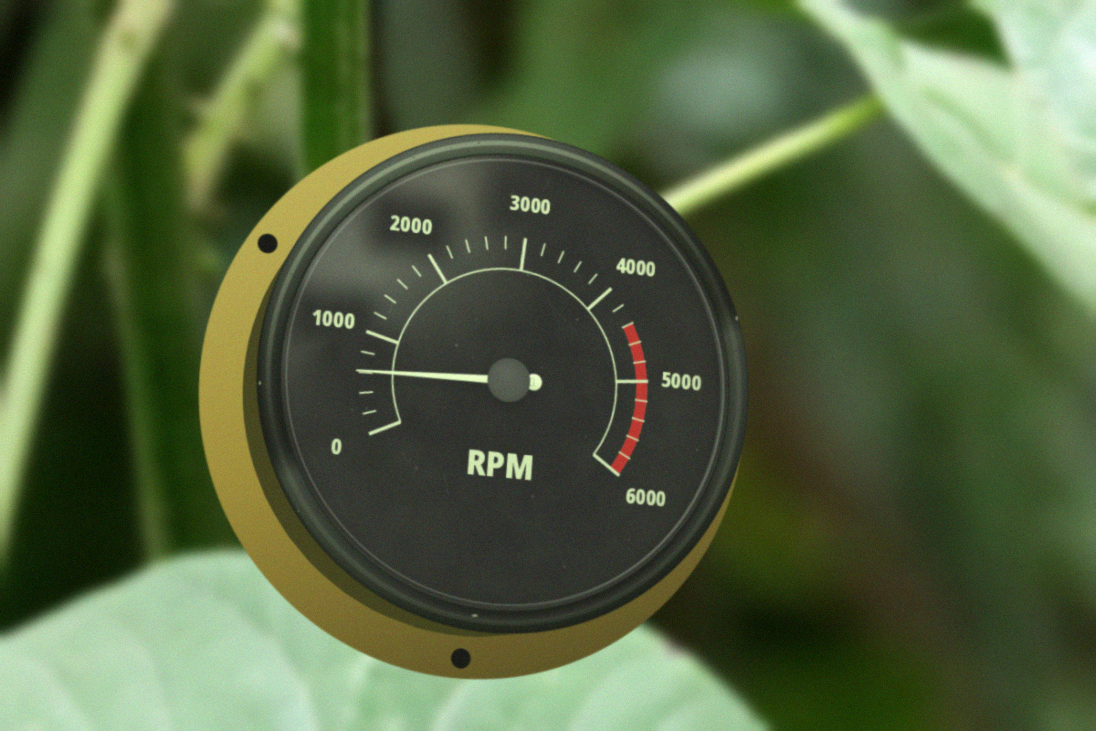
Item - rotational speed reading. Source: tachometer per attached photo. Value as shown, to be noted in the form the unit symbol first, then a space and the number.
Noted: rpm 600
